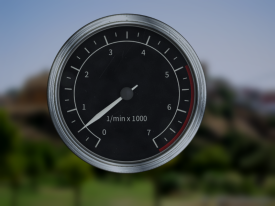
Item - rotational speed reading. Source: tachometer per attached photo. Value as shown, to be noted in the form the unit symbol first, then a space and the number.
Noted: rpm 500
